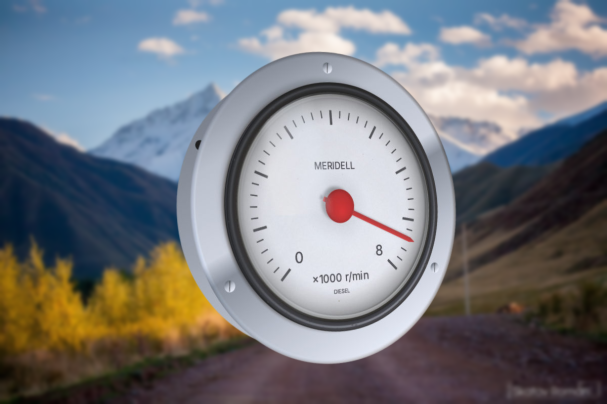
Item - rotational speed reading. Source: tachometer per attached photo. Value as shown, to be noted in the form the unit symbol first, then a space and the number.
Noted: rpm 7400
